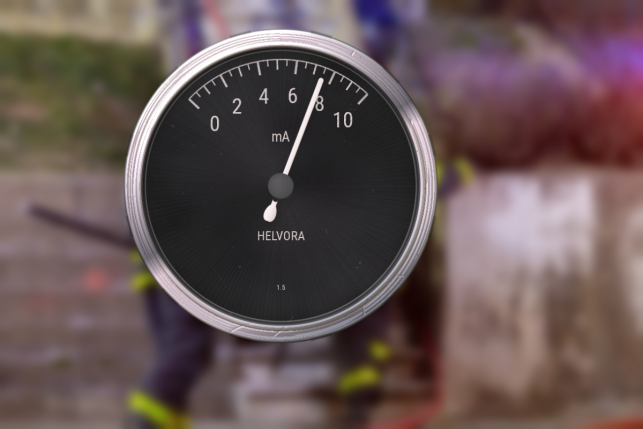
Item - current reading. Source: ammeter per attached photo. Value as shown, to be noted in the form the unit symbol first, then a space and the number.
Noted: mA 7.5
